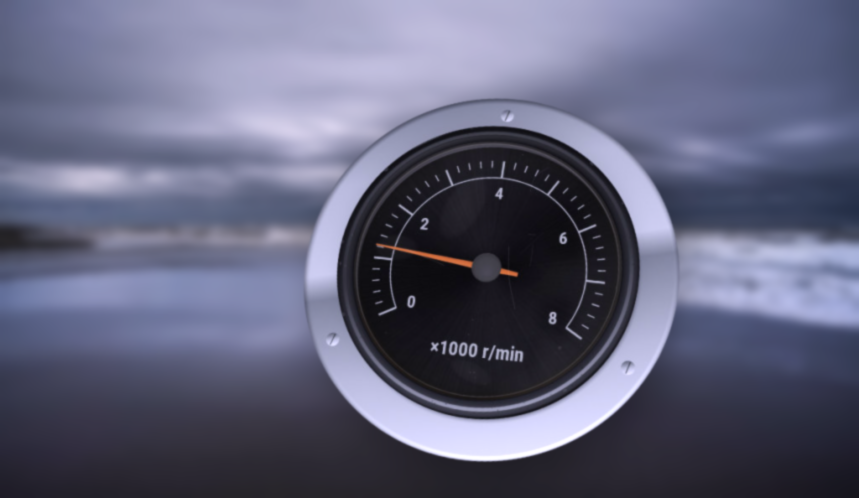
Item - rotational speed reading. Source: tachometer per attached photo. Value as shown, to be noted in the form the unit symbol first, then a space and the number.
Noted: rpm 1200
